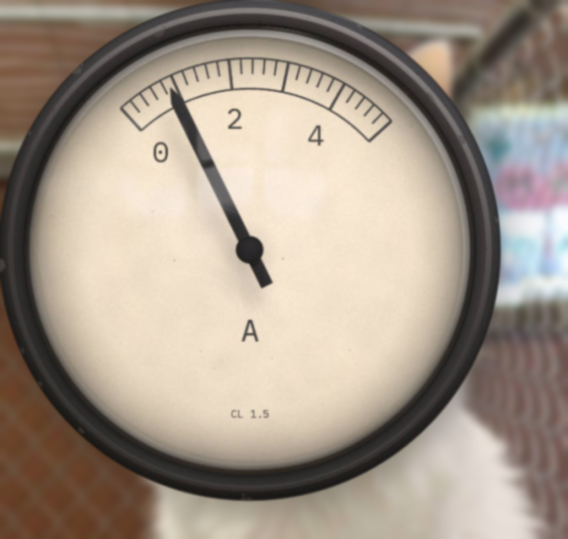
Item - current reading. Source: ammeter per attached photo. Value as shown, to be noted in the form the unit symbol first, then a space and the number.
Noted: A 0.9
